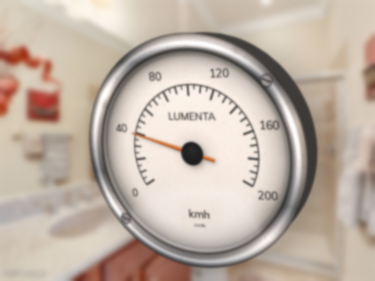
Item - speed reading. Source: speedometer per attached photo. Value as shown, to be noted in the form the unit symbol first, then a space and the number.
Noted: km/h 40
